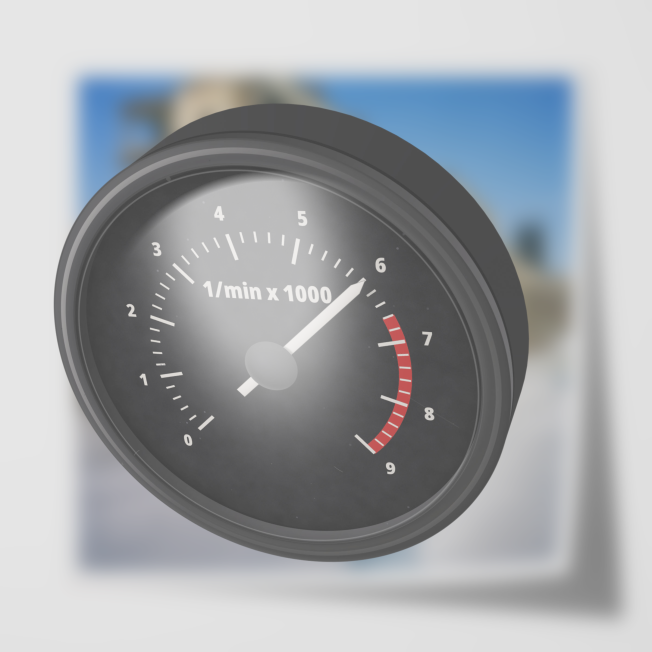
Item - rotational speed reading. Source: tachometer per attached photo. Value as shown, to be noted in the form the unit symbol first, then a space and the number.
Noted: rpm 6000
